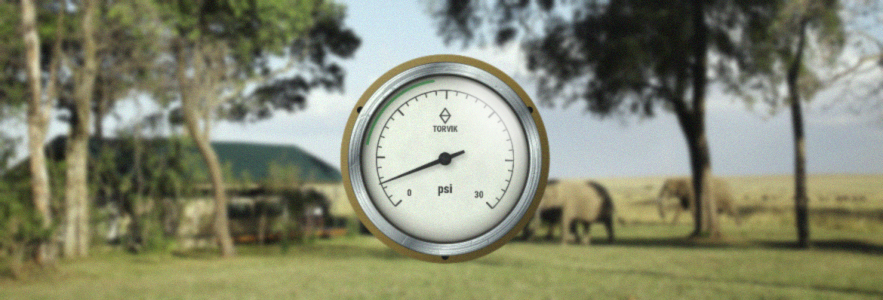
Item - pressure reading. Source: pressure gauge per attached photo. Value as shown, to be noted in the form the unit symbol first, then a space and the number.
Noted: psi 2.5
